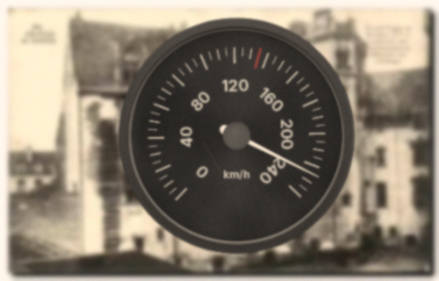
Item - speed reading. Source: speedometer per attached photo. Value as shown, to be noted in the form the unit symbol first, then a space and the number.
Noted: km/h 225
